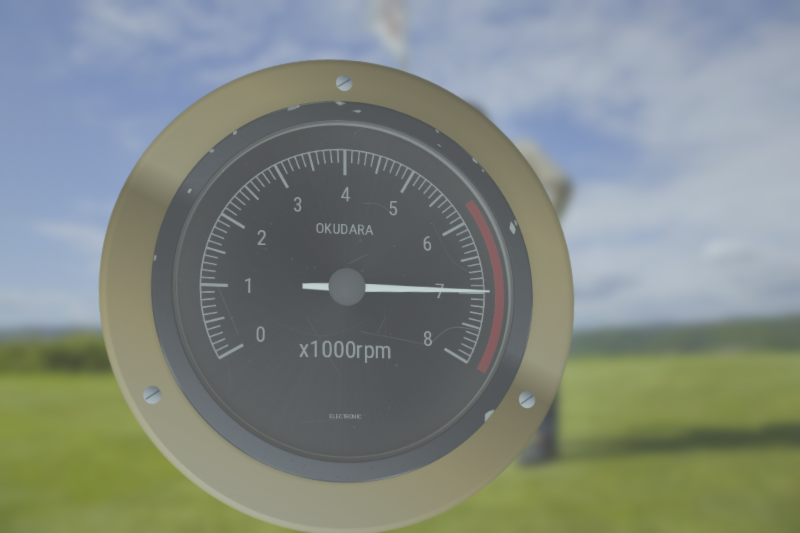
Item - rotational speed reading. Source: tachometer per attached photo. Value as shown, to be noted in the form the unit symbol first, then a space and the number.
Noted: rpm 7000
